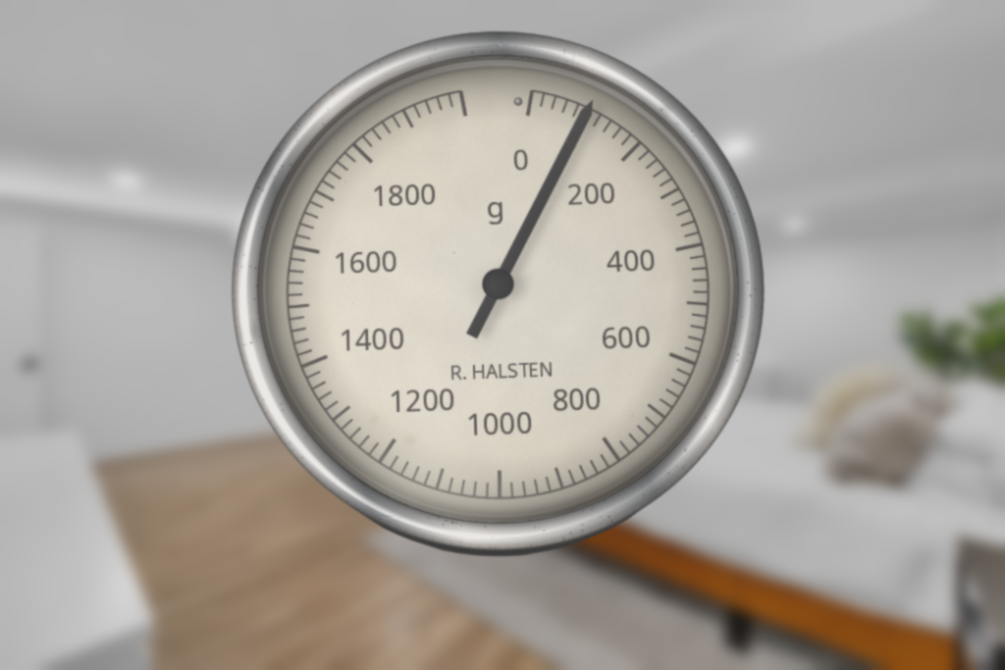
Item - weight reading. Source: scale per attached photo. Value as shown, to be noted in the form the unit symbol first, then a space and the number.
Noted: g 100
